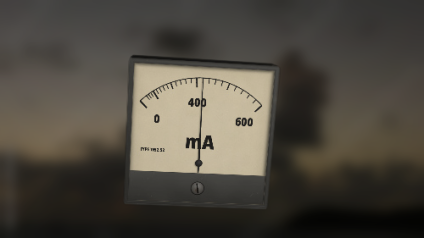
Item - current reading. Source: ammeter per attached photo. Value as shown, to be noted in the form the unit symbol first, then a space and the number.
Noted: mA 420
